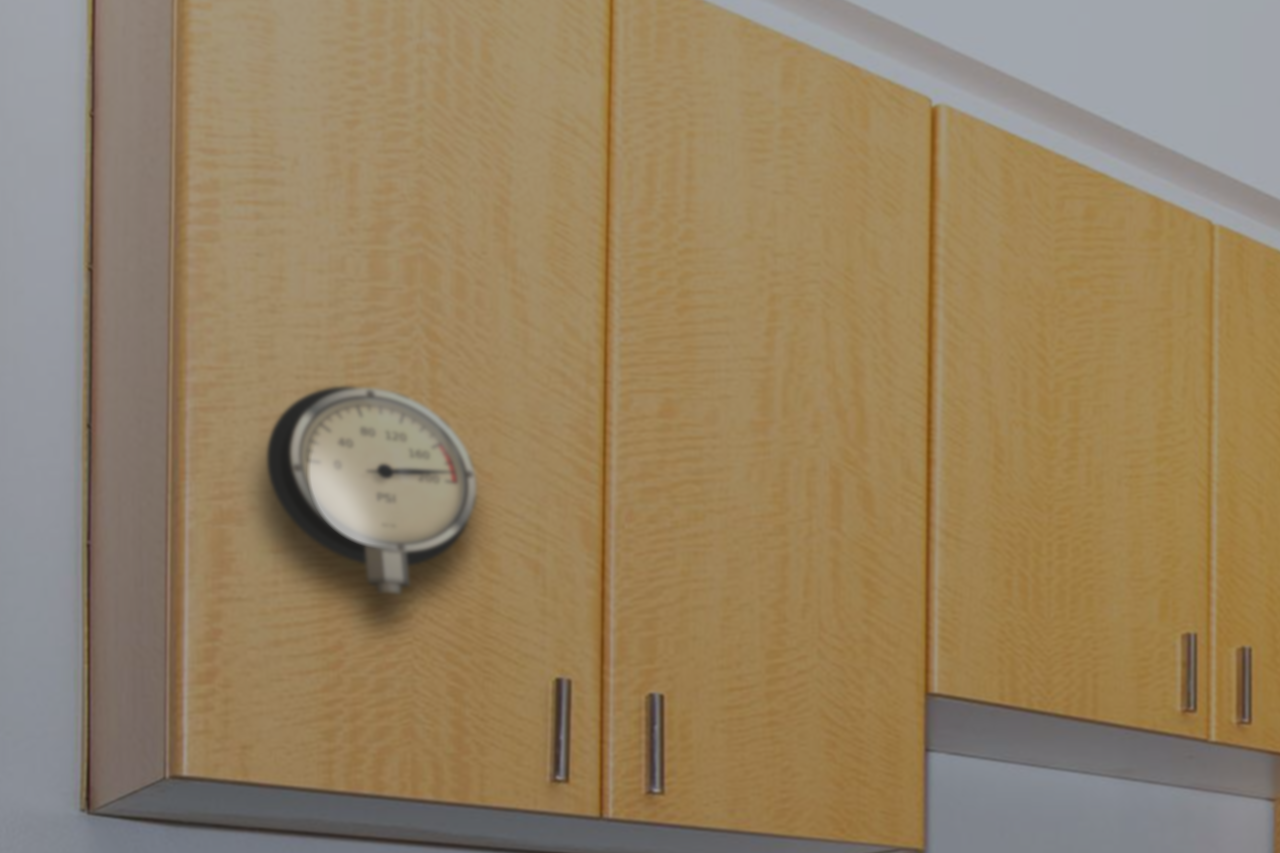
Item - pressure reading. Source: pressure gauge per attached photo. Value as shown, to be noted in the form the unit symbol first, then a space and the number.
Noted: psi 190
